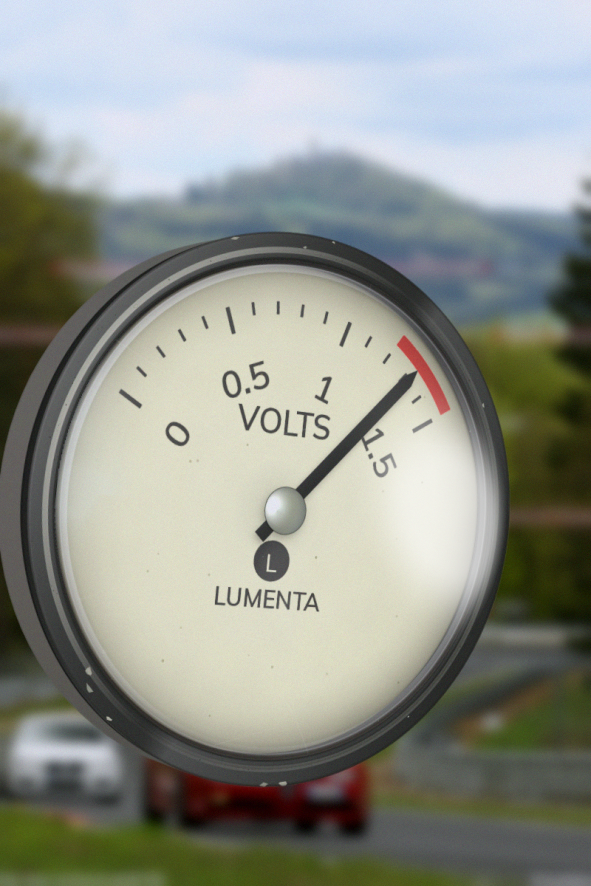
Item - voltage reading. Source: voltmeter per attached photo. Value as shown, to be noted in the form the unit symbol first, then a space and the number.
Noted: V 1.3
